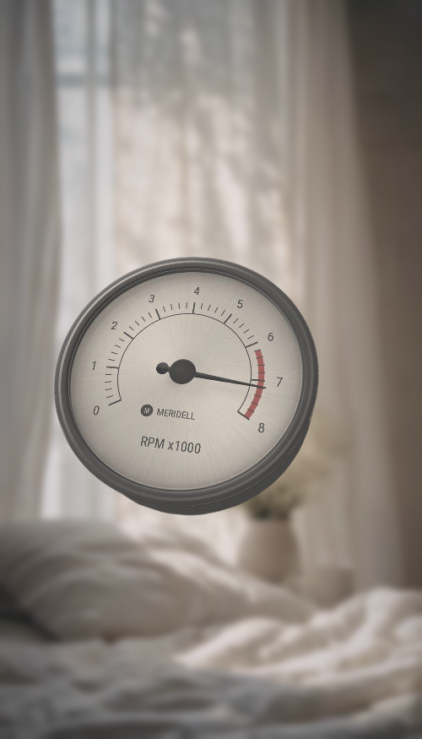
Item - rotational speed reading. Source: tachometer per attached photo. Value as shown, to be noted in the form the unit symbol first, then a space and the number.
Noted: rpm 7200
